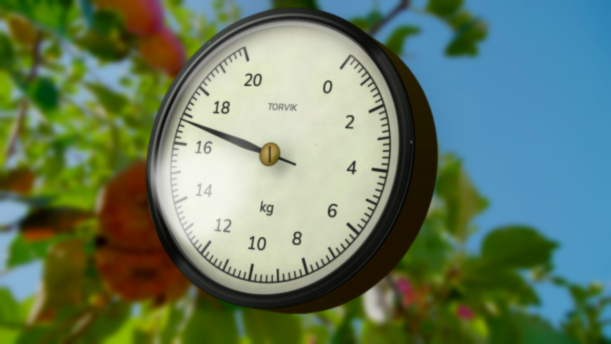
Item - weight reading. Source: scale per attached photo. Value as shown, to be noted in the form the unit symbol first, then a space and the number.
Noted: kg 16.8
